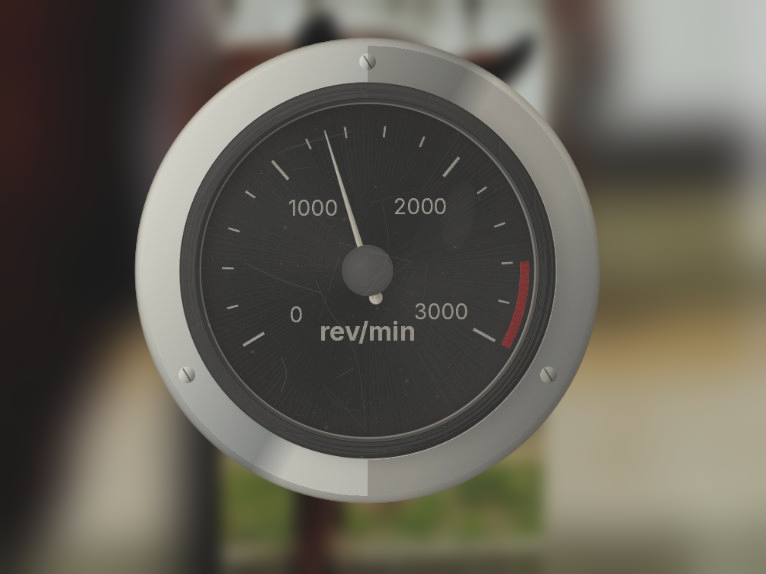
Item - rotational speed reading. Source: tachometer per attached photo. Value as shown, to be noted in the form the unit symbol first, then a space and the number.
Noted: rpm 1300
